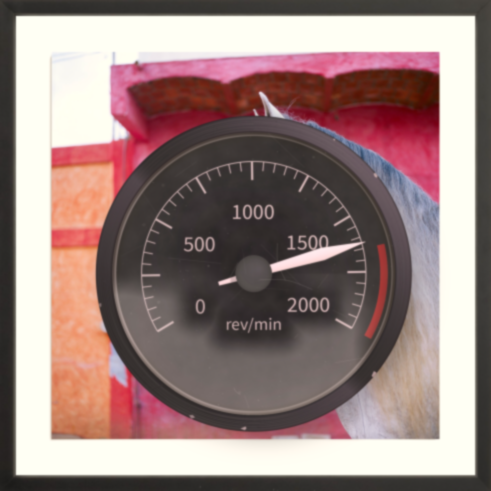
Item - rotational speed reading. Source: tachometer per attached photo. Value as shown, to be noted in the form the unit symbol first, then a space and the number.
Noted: rpm 1625
